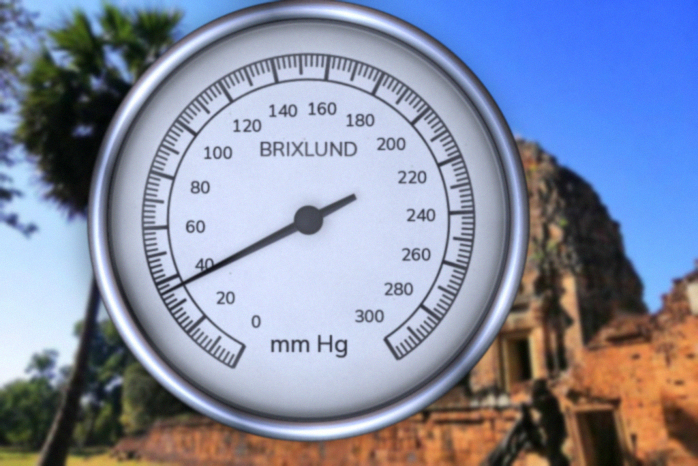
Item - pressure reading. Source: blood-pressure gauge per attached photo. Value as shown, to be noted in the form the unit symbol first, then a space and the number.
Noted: mmHg 36
